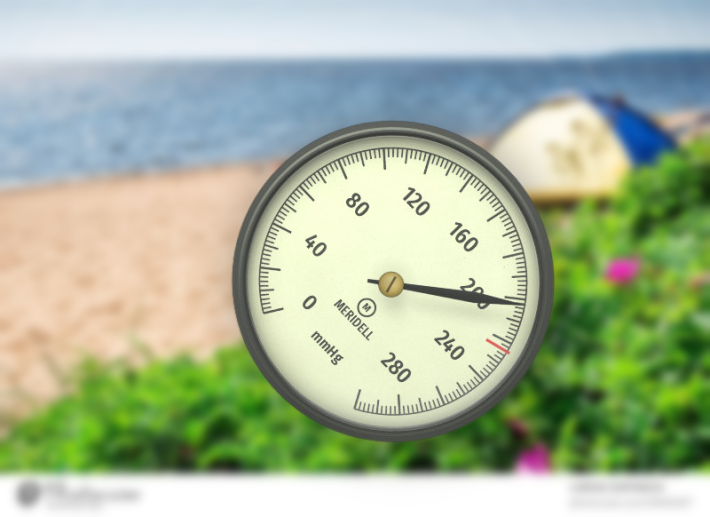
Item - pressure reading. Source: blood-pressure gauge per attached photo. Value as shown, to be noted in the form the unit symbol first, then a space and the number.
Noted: mmHg 202
